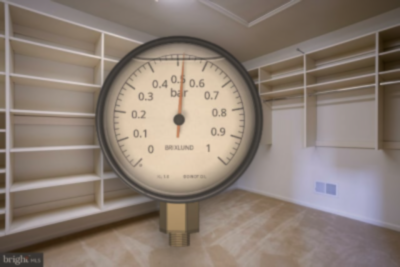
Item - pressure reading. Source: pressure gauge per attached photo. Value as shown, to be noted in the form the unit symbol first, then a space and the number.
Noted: bar 0.52
